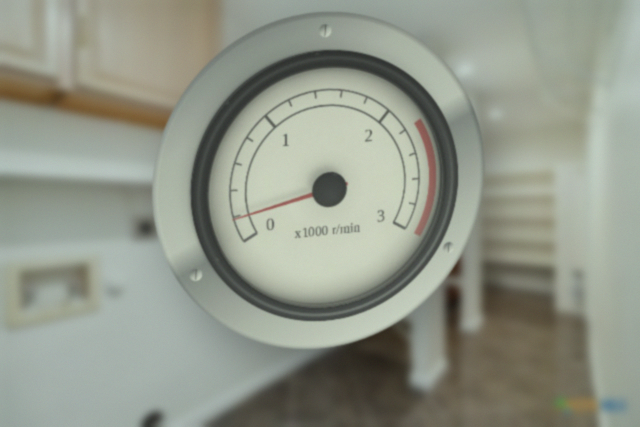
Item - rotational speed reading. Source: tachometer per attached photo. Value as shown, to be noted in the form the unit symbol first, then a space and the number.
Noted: rpm 200
